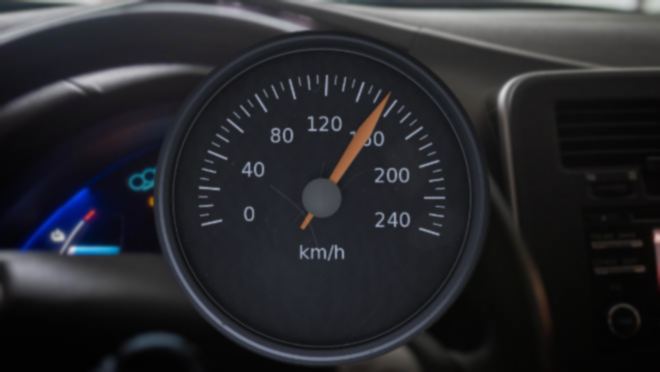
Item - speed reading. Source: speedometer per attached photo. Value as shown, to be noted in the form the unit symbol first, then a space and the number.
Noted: km/h 155
